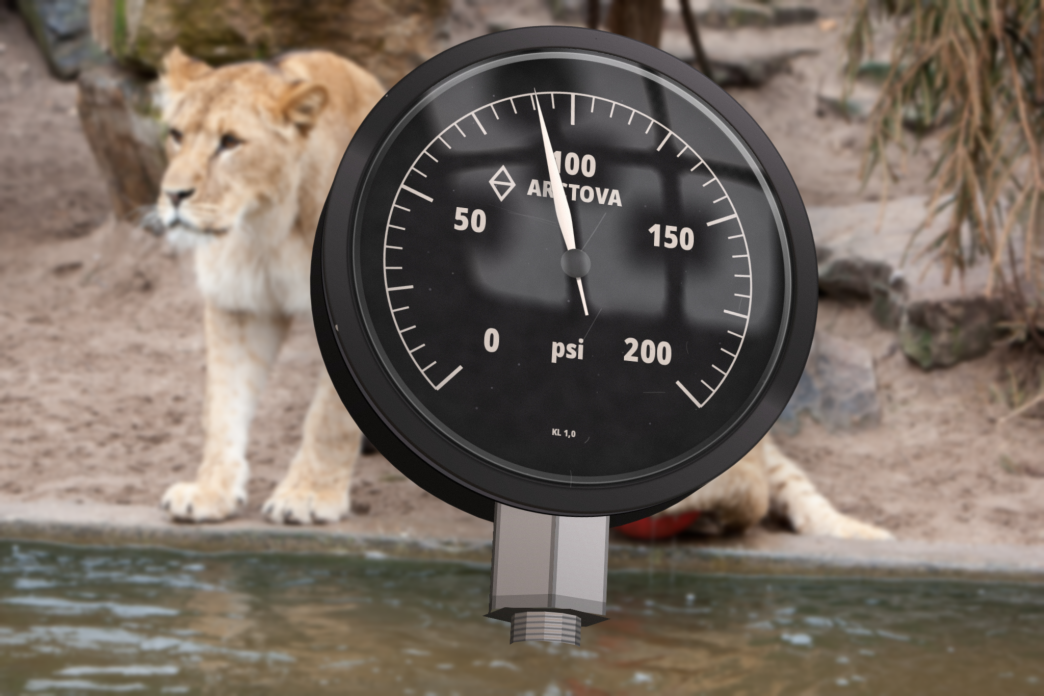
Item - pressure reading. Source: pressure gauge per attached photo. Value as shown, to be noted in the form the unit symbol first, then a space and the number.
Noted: psi 90
